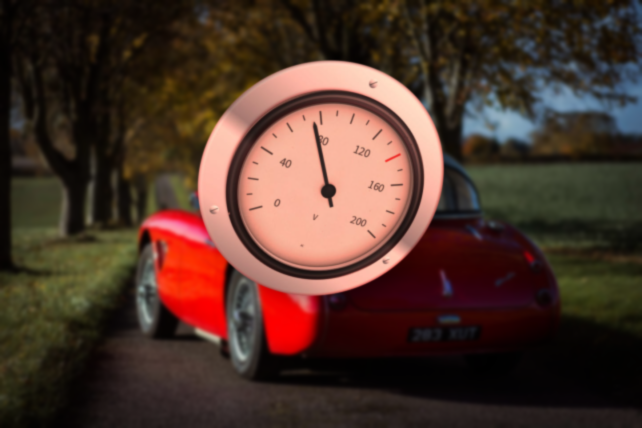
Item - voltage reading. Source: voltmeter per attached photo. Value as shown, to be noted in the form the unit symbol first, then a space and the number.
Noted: V 75
